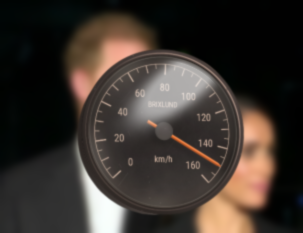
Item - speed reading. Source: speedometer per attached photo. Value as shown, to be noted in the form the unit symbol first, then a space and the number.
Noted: km/h 150
